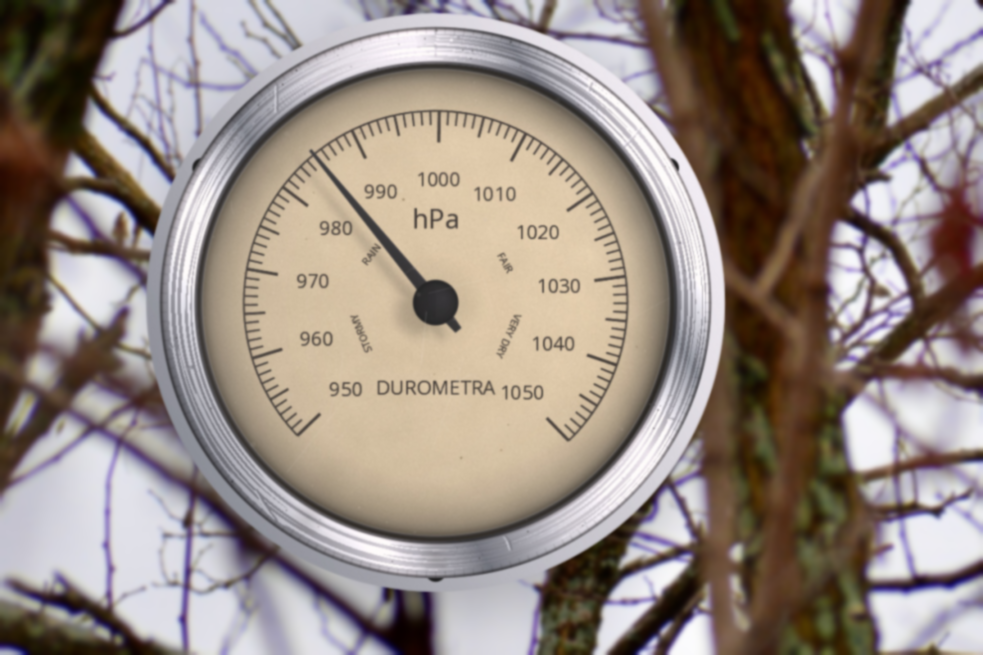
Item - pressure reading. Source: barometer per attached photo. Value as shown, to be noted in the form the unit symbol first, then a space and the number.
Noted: hPa 985
